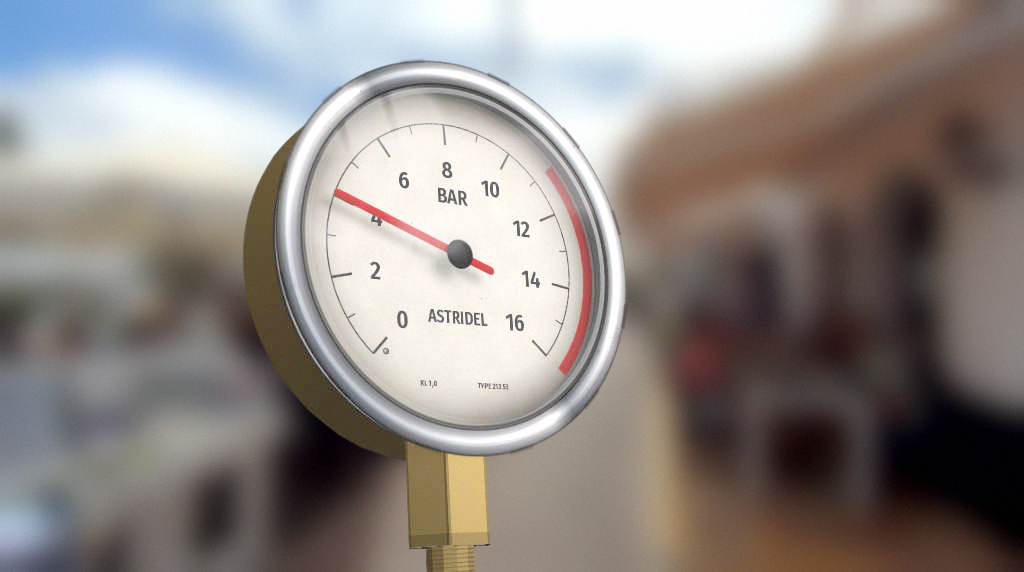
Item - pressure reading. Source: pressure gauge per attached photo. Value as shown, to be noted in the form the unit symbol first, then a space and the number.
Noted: bar 4
